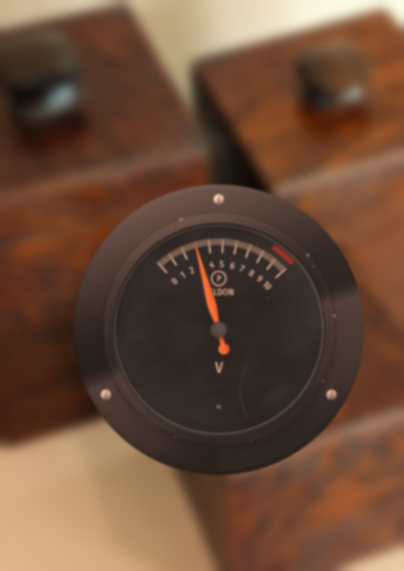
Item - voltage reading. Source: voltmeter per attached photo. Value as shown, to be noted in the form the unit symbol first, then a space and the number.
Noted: V 3
